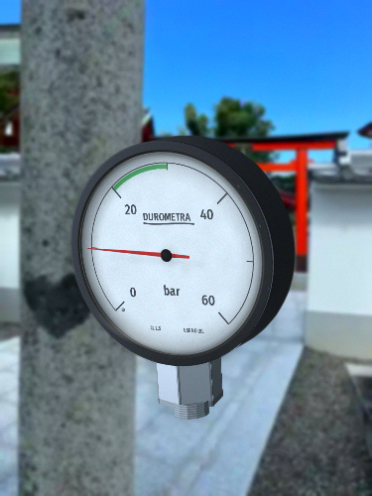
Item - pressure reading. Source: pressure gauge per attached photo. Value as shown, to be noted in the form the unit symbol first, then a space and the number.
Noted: bar 10
